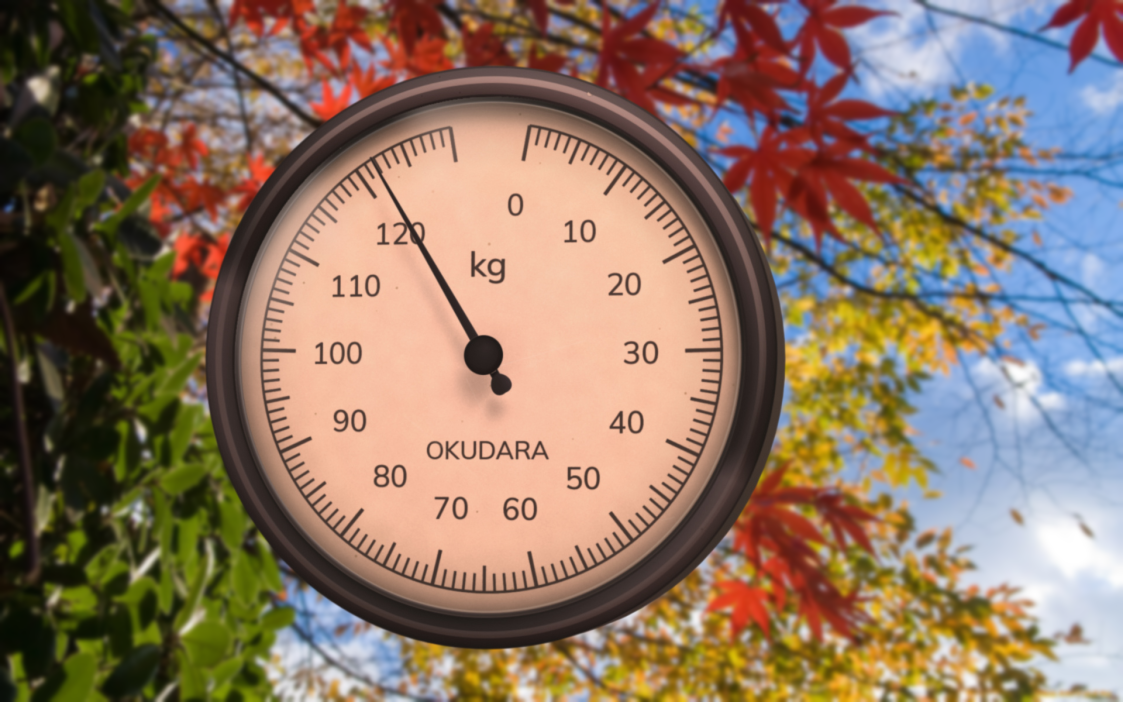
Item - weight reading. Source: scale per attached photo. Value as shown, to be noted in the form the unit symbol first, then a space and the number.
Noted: kg 122
